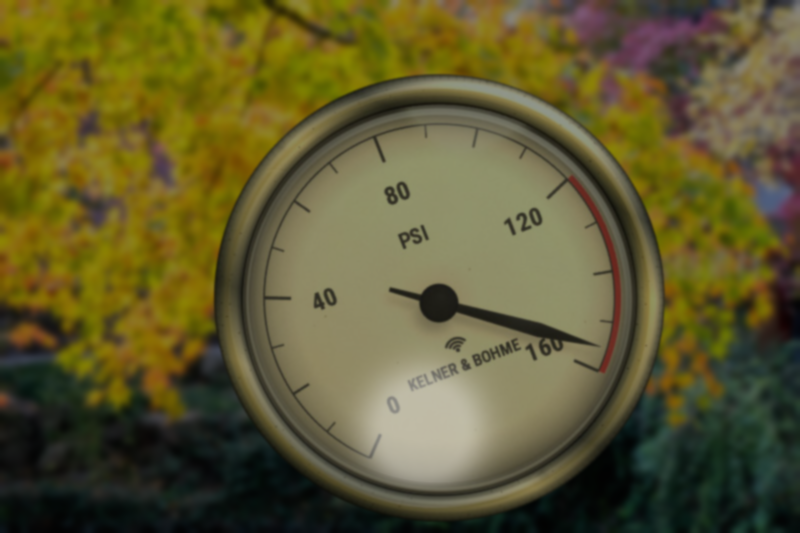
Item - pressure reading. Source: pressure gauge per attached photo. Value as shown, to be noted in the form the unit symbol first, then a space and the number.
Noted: psi 155
